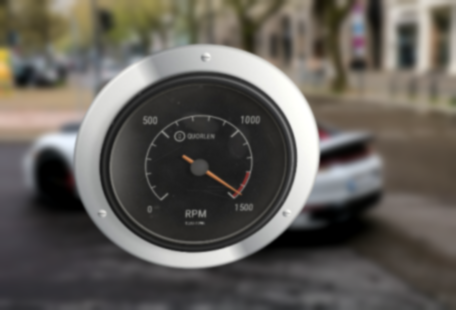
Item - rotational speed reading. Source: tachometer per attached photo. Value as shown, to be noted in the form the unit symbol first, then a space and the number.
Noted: rpm 1450
